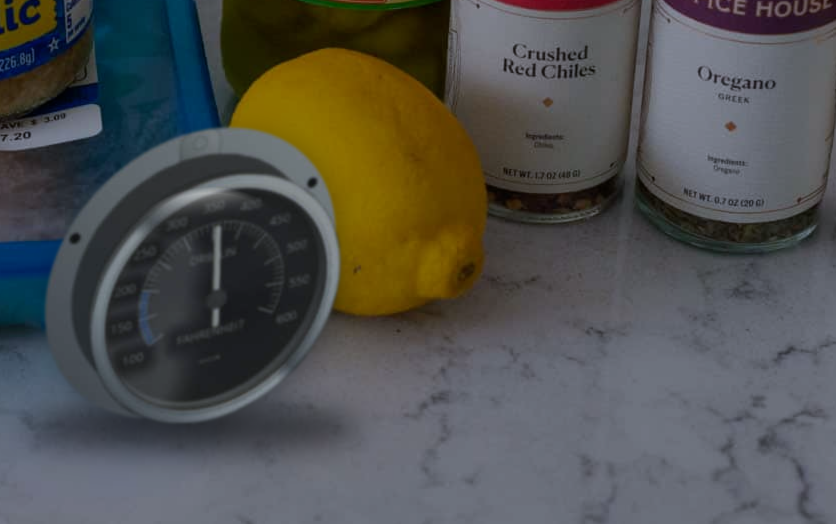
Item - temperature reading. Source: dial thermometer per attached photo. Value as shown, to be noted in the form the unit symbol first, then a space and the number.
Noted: °F 350
